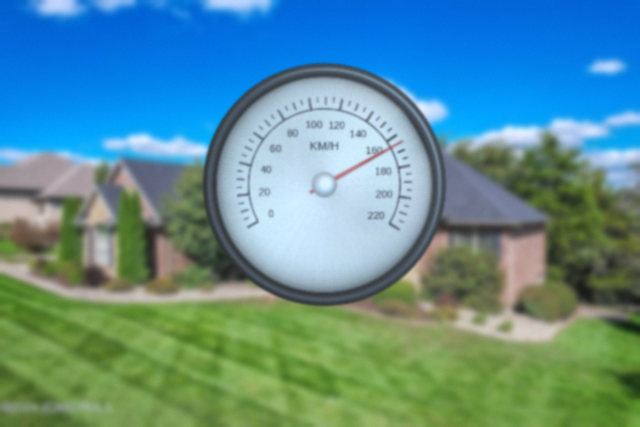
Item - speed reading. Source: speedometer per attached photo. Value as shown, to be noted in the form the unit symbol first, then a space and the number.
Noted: km/h 165
